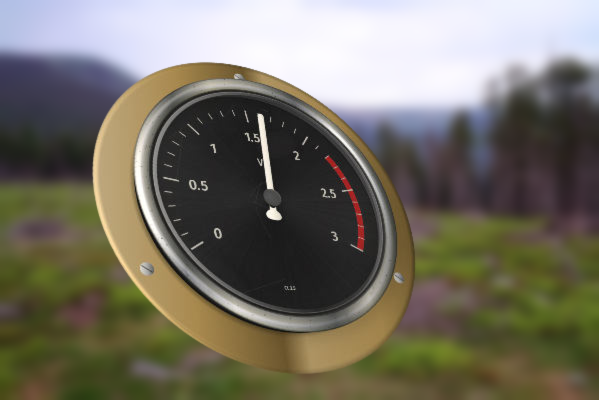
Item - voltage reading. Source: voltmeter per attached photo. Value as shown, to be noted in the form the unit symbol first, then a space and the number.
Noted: V 1.6
